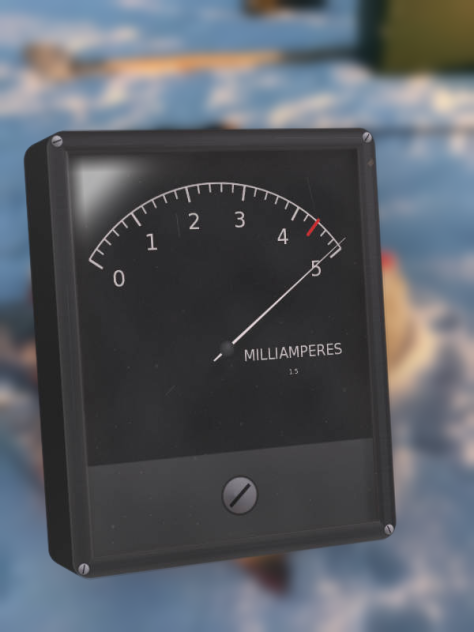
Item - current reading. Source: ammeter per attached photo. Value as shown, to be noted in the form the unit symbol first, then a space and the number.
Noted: mA 4.9
